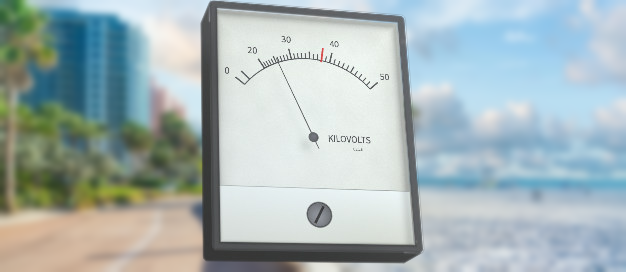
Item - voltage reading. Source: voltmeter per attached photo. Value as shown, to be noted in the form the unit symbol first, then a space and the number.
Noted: kV 25
